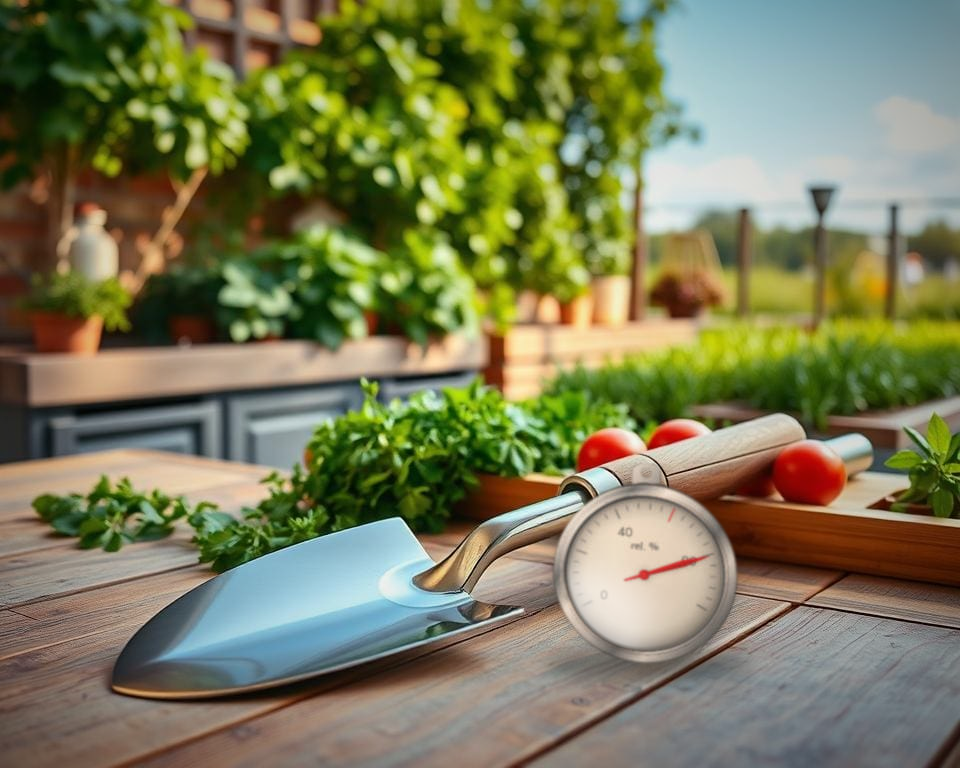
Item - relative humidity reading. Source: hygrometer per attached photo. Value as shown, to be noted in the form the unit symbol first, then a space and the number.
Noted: % 80
